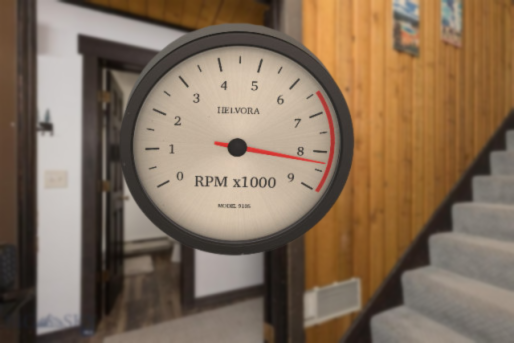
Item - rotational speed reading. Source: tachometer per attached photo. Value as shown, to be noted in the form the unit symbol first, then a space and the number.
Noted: rpm 8250
